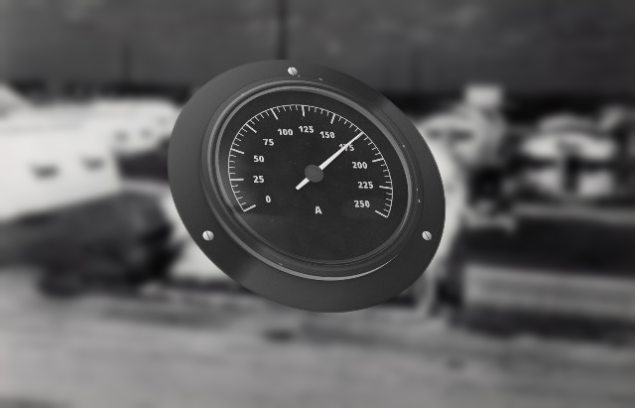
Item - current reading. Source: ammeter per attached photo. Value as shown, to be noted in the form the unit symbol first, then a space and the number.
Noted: A 175
